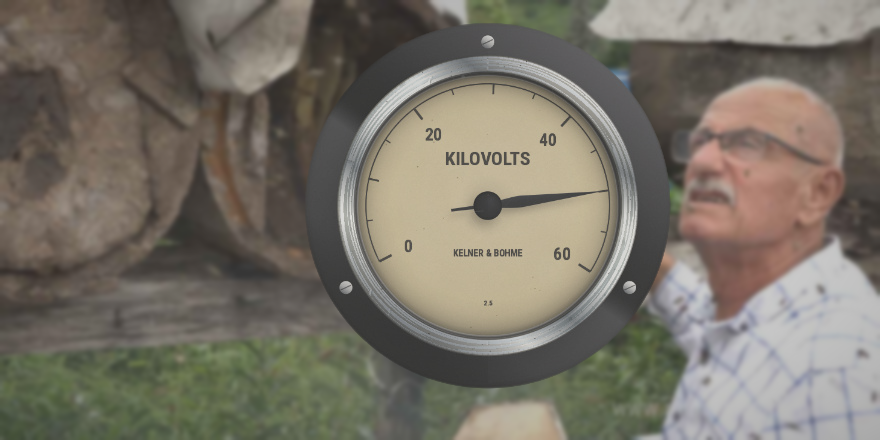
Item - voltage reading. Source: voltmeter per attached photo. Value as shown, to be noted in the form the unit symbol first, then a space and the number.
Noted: kV 50
